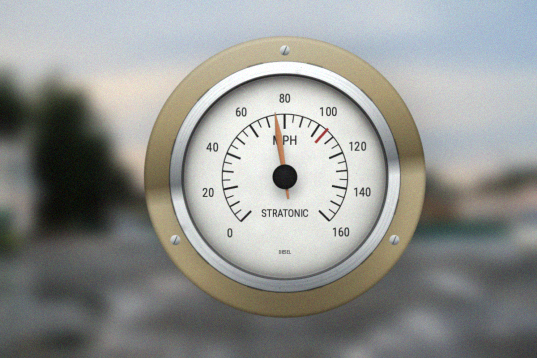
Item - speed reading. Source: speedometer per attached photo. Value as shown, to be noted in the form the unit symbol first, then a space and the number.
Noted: mph 75
